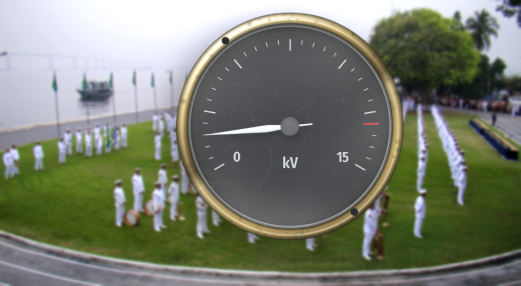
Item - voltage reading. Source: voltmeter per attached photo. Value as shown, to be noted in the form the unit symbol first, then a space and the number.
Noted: kV 1.5
